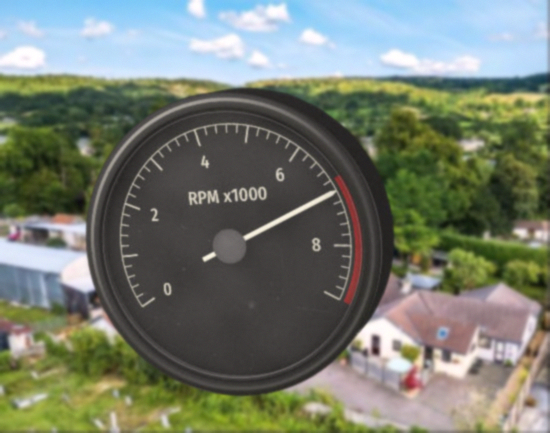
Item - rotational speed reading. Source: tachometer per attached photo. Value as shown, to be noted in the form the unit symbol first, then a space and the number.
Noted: rpm 7000
